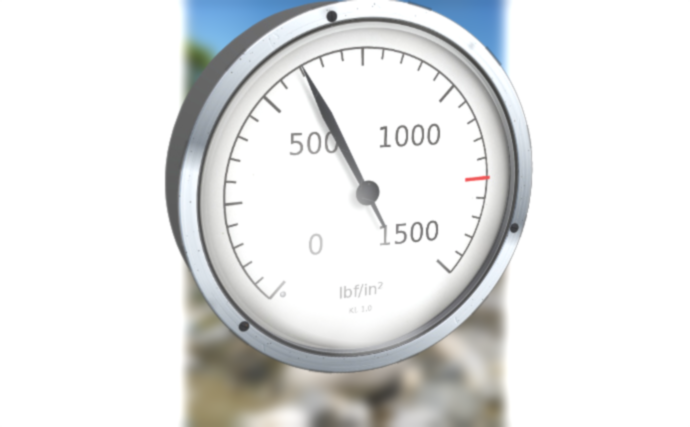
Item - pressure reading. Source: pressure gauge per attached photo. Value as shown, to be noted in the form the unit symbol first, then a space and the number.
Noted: psi 600
